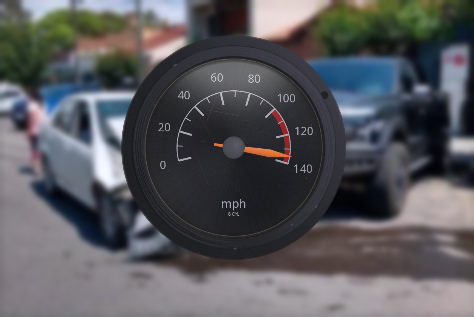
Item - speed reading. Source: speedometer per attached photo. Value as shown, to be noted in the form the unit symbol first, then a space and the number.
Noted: mph 135
